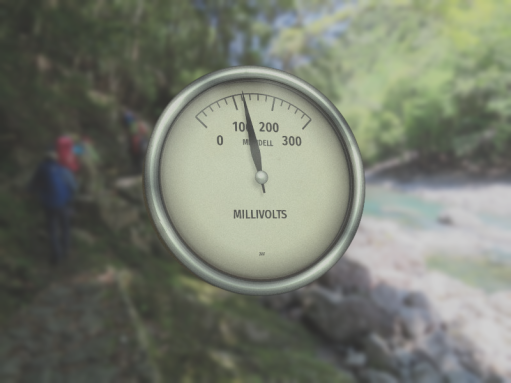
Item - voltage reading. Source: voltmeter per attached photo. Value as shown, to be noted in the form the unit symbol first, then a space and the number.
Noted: mV 120
